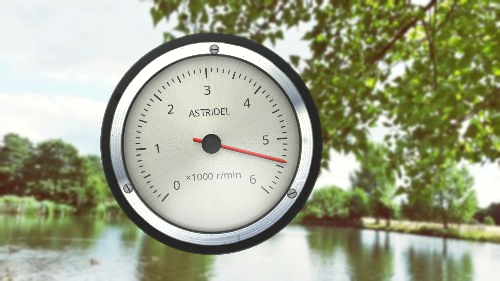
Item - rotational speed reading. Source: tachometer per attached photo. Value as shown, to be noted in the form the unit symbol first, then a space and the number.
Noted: rpm 5400
